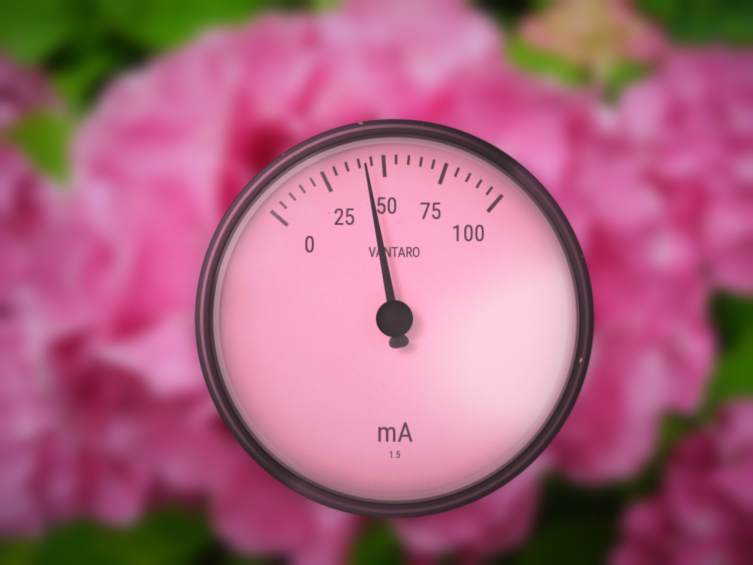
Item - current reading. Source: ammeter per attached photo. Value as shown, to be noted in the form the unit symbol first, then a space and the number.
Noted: mA 42.5
